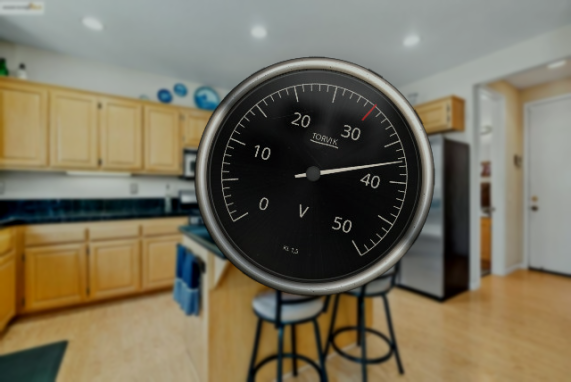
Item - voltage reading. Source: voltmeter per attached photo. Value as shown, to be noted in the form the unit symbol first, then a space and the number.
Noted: V 37.5
